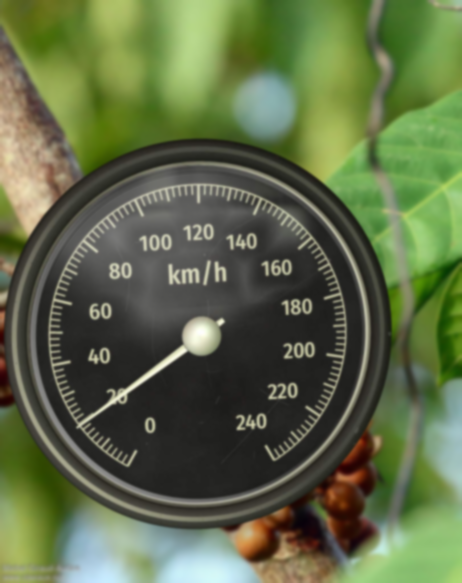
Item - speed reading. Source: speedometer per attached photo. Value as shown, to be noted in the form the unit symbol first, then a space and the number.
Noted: km/h 20
